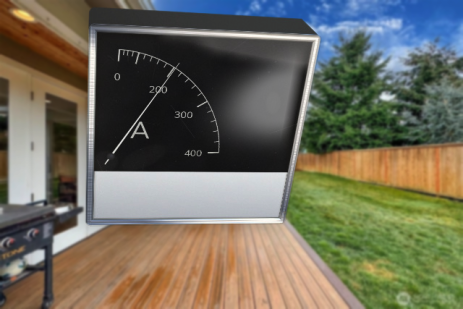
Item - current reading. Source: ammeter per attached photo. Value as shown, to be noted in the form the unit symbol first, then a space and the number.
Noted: A 200
